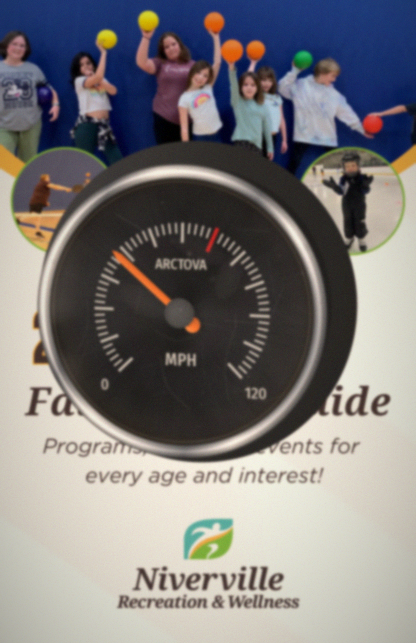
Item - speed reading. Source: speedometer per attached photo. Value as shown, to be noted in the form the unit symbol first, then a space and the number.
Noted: mph 38
